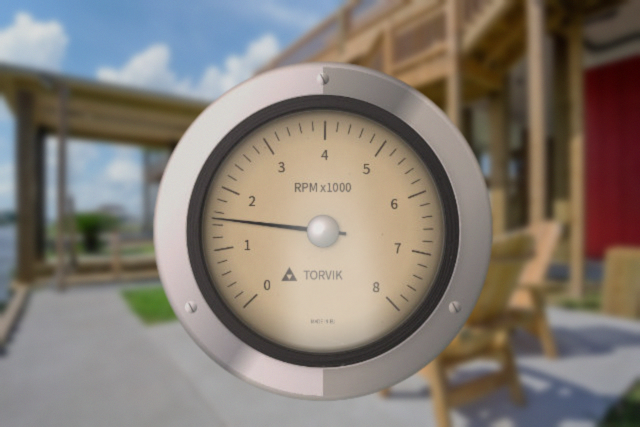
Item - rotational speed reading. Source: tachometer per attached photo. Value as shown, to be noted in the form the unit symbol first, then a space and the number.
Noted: rpm 1500
